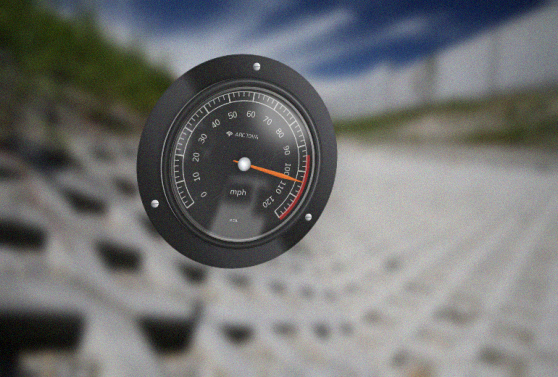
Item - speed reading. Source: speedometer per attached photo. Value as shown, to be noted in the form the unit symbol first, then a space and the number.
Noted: mph 104
